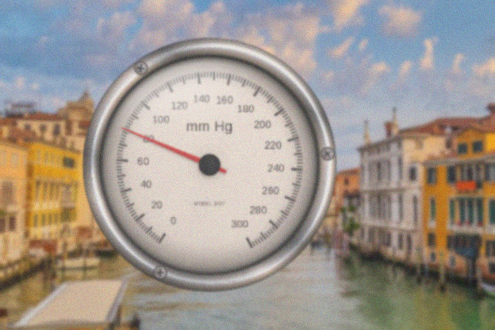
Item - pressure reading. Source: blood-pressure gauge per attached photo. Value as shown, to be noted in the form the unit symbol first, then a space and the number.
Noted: mmHg 80
